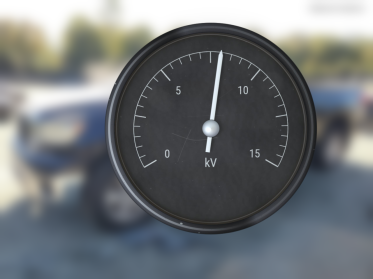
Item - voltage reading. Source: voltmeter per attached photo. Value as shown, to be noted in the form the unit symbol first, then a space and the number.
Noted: kV 8
